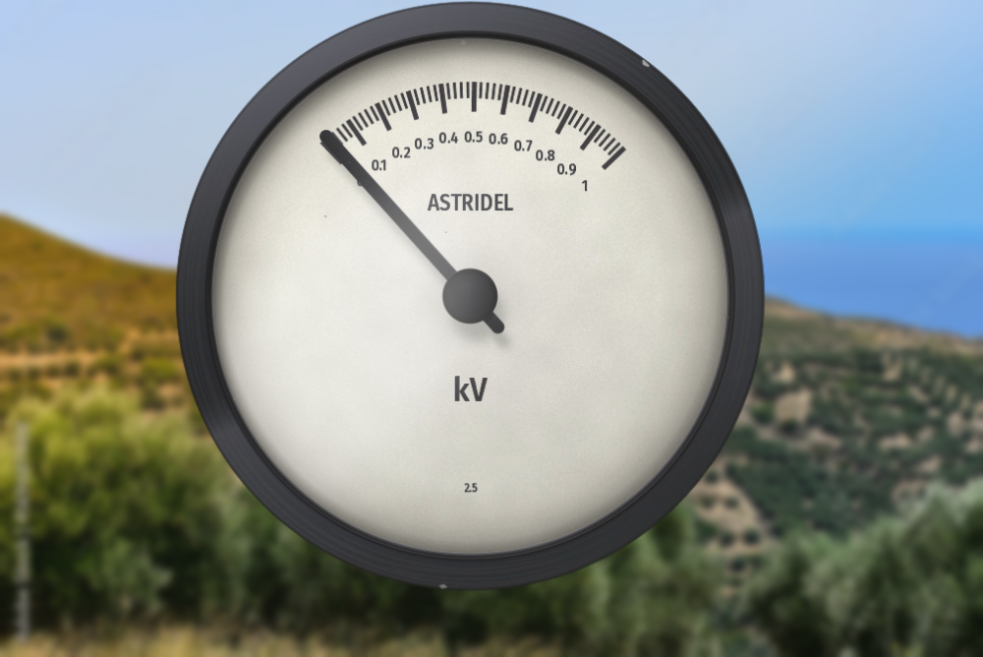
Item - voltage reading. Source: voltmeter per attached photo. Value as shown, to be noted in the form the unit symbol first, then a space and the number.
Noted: kV 0.02
